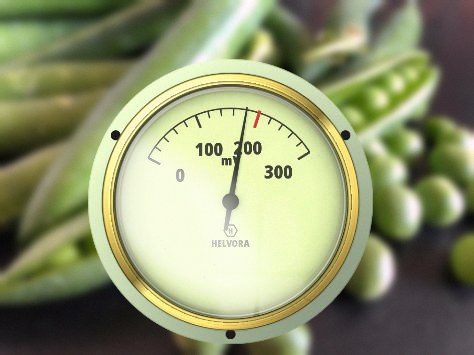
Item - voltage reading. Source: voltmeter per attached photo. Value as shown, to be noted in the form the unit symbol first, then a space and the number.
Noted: mV 180
